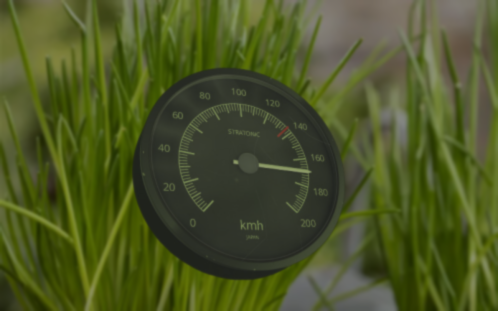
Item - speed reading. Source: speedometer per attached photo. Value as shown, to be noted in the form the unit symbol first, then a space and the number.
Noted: km/h 170
